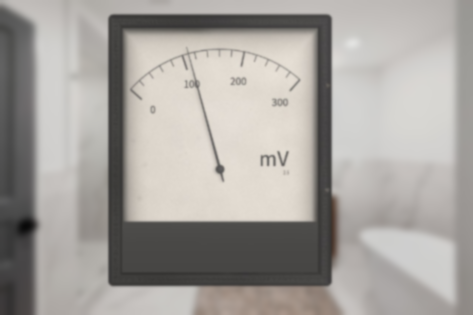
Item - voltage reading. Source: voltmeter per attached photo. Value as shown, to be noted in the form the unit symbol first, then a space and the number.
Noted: mV 110
